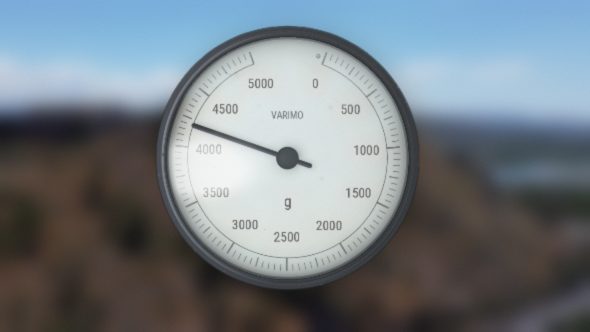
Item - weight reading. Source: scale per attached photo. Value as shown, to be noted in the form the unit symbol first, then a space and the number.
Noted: g 4200
